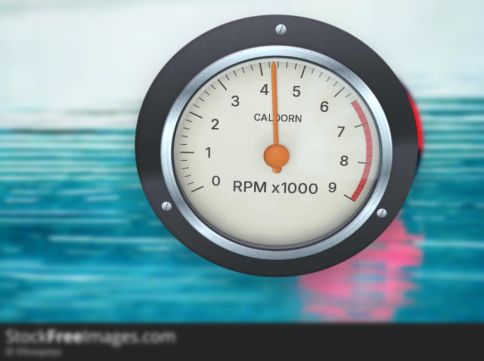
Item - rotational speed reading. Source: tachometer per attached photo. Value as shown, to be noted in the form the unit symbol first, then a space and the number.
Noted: rpm 4300
